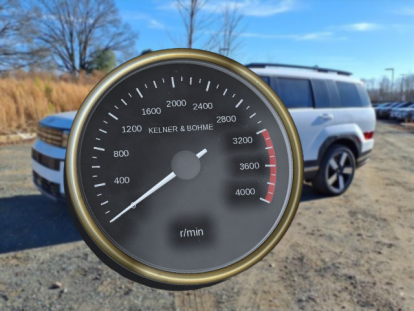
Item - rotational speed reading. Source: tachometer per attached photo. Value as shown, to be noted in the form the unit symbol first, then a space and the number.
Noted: rpm 0
